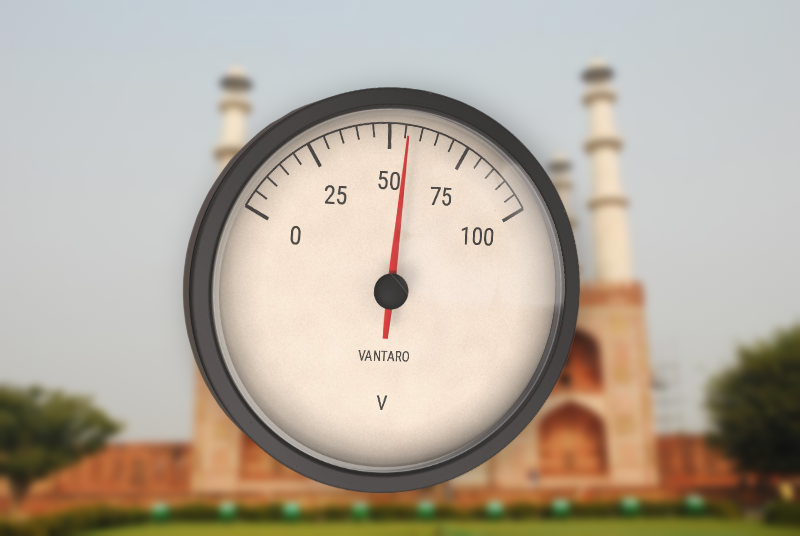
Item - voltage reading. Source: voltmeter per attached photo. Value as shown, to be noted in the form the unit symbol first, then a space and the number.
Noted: V 55
